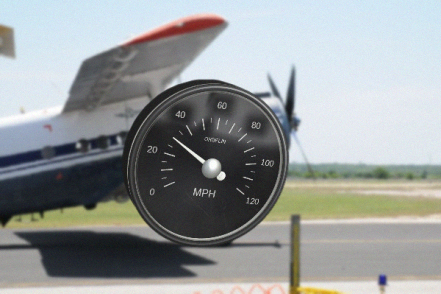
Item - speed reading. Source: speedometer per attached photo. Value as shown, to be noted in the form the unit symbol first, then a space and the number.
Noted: mph 30
